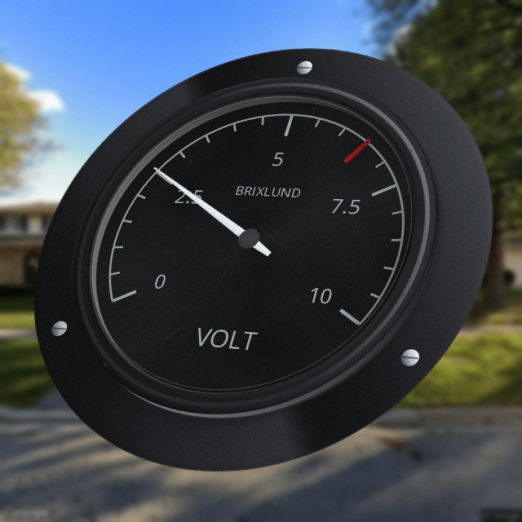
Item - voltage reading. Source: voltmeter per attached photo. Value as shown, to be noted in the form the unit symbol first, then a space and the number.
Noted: V 2.5
